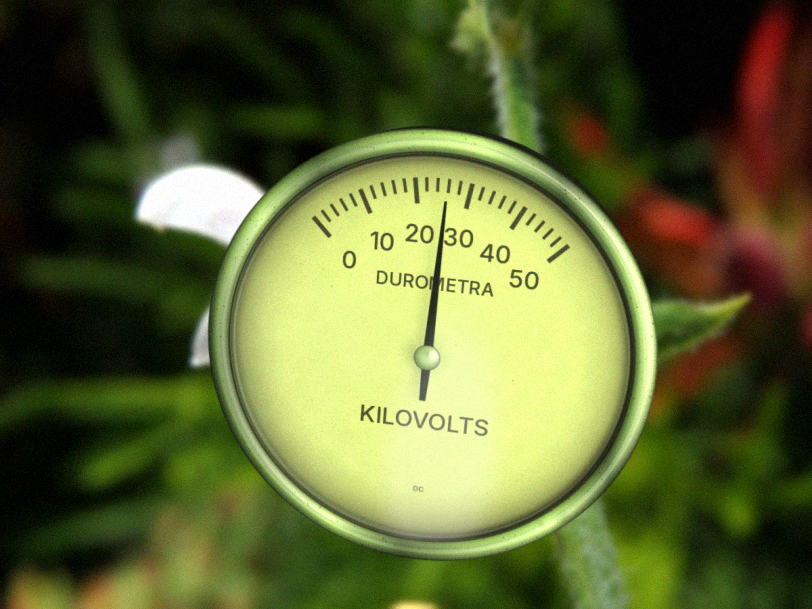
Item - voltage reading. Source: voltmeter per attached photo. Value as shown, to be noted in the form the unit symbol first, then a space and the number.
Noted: kV 26
